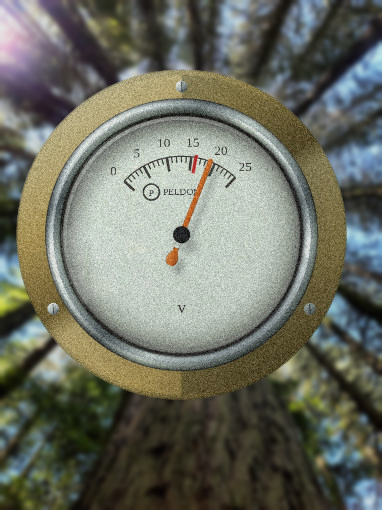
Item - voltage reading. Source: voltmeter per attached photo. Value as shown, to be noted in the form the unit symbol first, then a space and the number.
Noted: V 19
